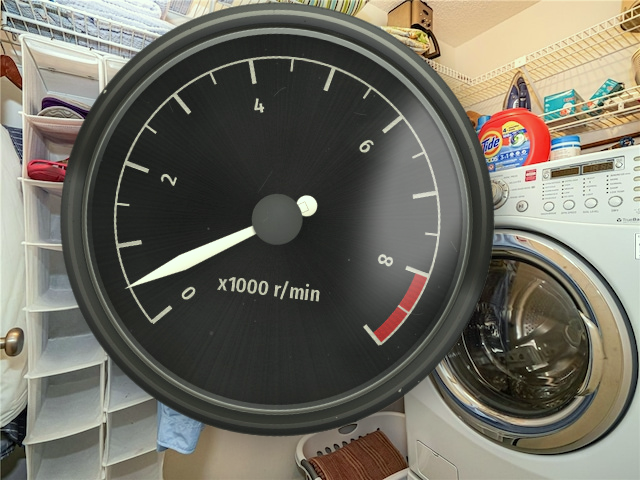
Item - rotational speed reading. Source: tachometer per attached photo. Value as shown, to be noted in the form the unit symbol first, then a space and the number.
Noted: rpm 500
